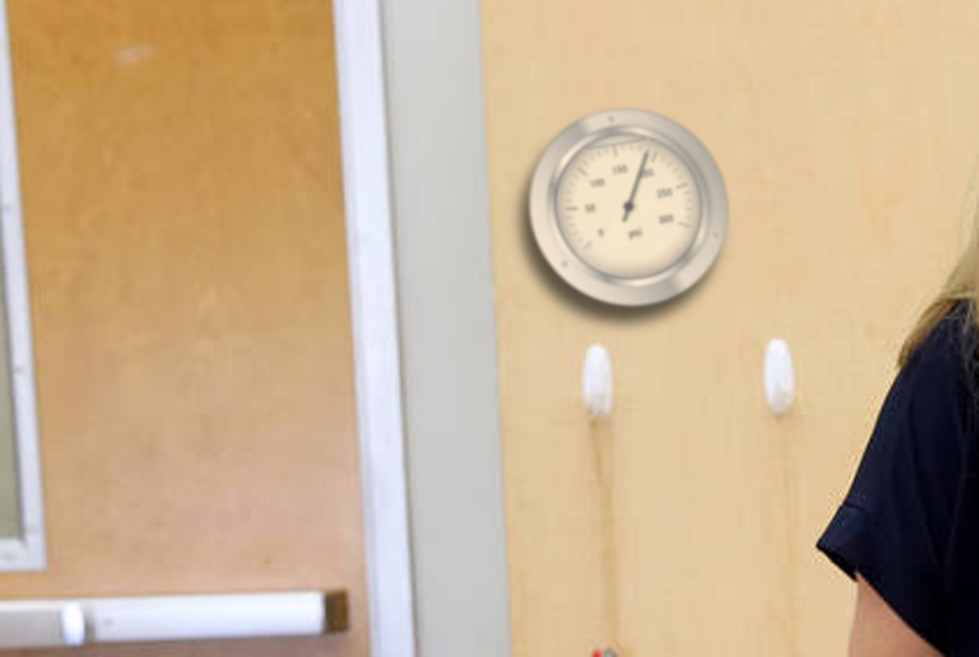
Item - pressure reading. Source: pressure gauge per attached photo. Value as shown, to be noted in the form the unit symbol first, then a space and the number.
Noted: psi 190
